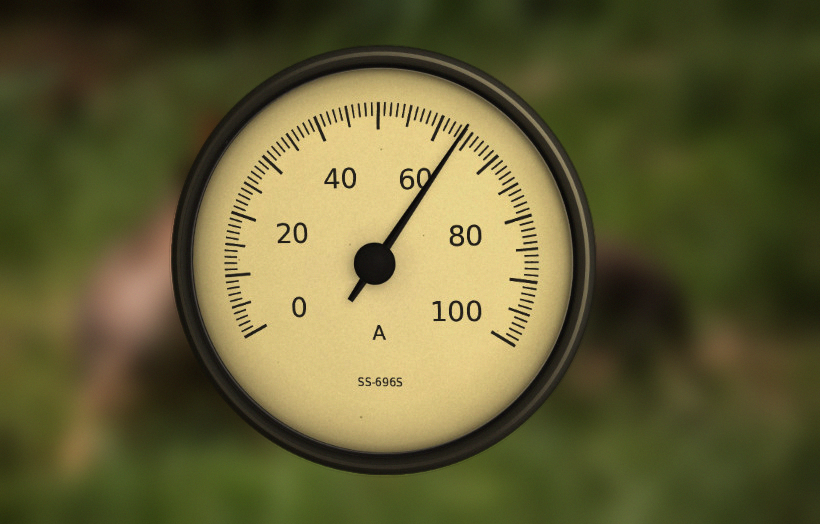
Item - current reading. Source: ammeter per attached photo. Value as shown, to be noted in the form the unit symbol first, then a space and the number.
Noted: A 64
